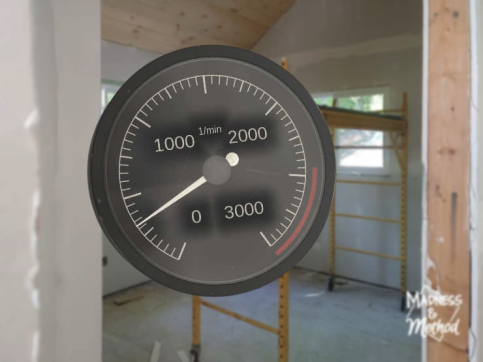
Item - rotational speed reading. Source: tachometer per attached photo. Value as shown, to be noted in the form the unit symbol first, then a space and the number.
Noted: rpm 325
